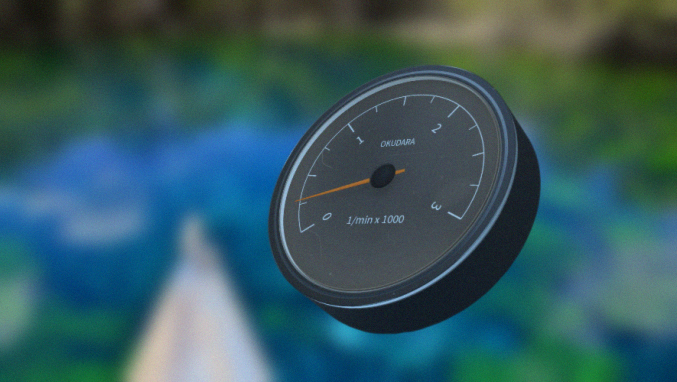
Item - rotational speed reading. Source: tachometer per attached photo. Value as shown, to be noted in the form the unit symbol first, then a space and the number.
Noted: rpm 250
